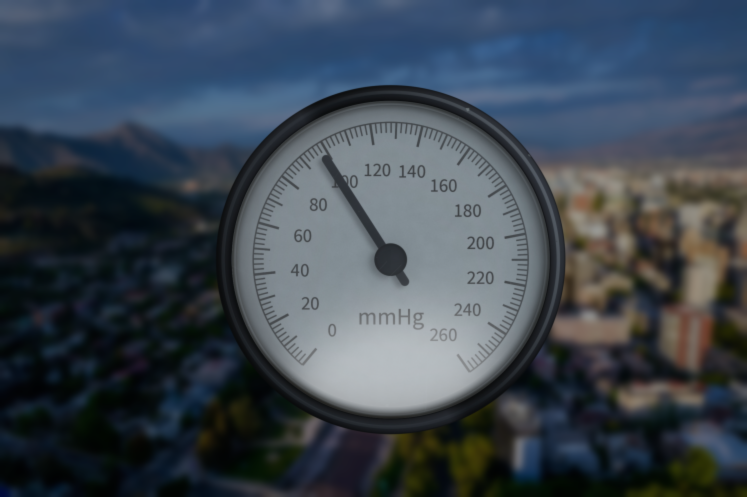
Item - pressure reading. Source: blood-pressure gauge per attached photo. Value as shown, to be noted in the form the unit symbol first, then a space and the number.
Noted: mmHg 98
